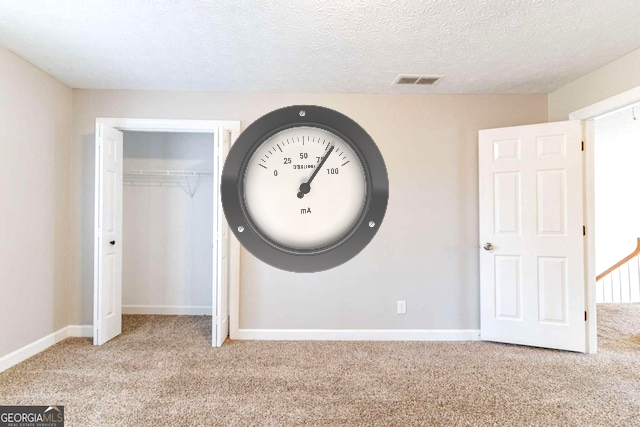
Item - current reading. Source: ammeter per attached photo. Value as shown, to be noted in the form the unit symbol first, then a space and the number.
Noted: mA 80
